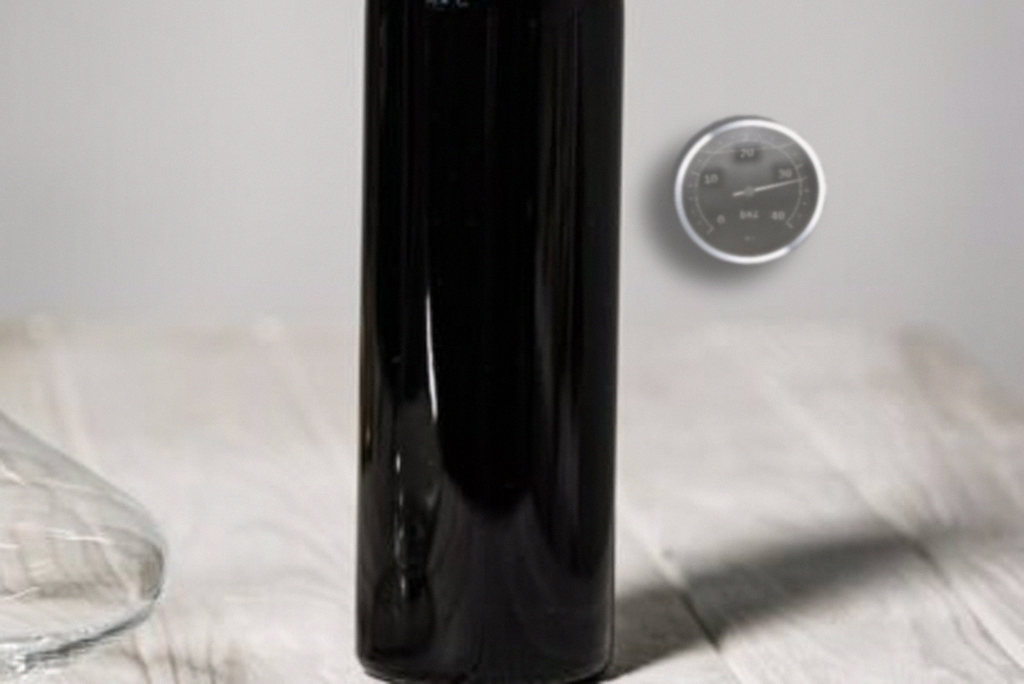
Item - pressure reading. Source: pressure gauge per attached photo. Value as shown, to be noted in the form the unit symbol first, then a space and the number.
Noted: bar 32
